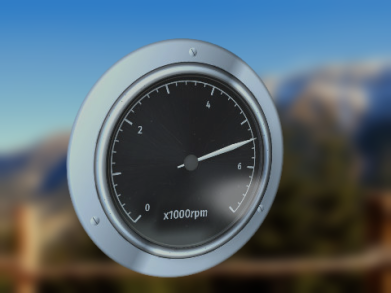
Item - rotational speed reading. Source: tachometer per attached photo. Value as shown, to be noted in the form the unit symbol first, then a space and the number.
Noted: rpm 5400
